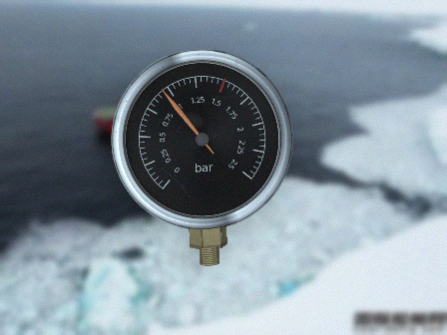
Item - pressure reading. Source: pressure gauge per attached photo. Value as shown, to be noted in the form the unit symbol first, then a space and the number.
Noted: bar 0.95
